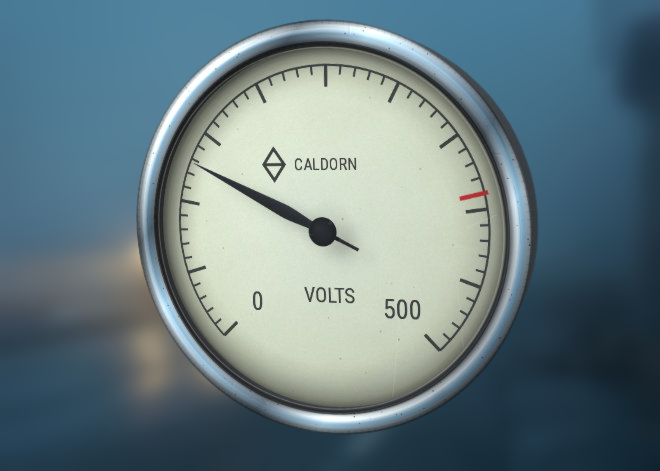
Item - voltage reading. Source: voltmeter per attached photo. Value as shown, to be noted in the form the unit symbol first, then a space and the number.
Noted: V 130
